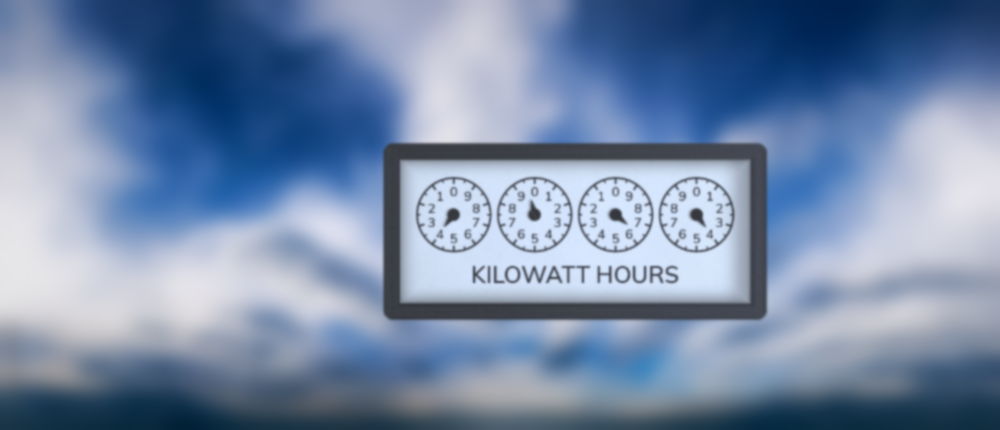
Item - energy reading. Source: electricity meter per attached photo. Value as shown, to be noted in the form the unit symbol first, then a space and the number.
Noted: kWh 3964
